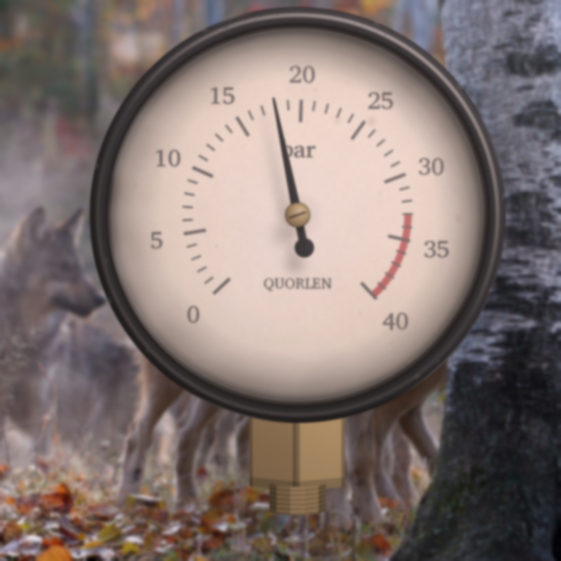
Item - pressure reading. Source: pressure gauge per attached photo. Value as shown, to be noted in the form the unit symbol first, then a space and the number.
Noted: bar 18
